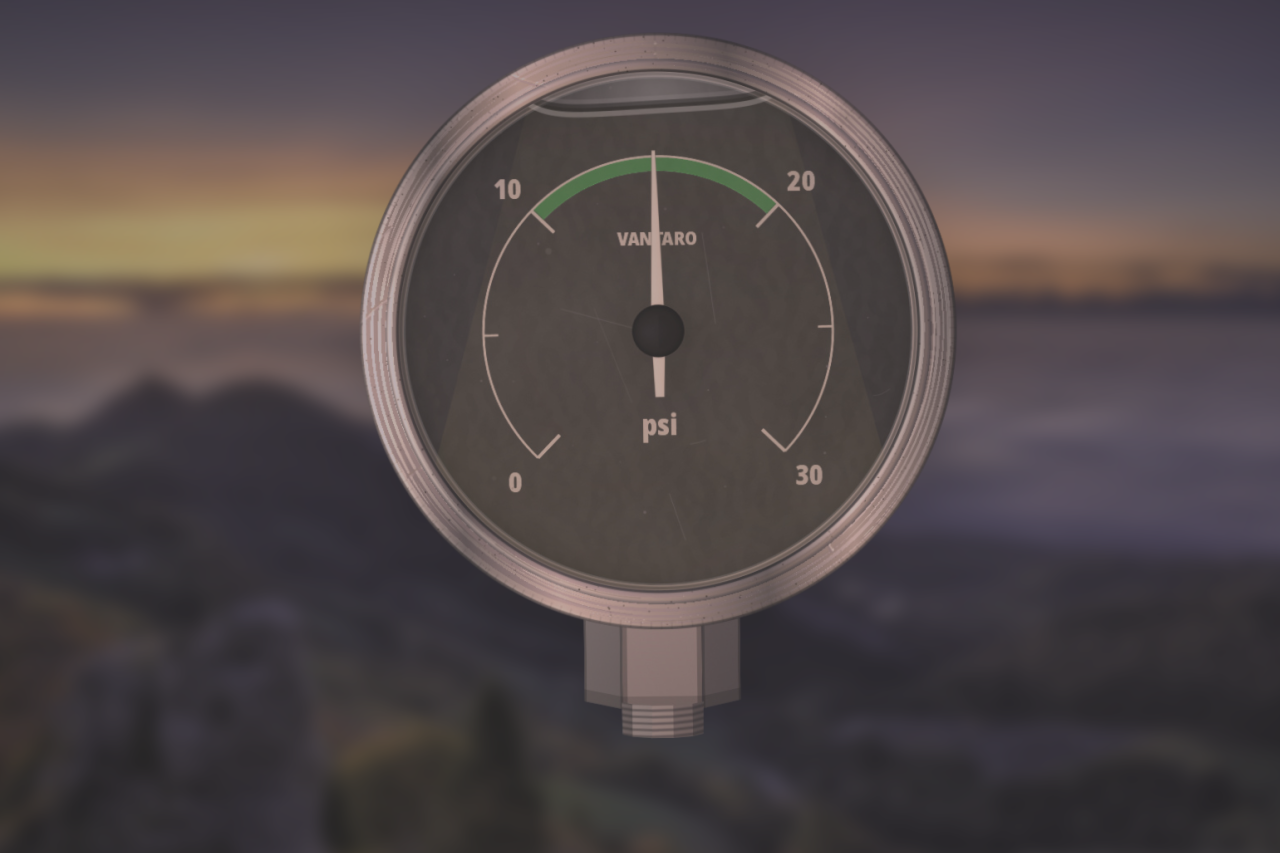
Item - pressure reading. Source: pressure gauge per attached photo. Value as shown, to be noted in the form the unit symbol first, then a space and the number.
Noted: psi 15
